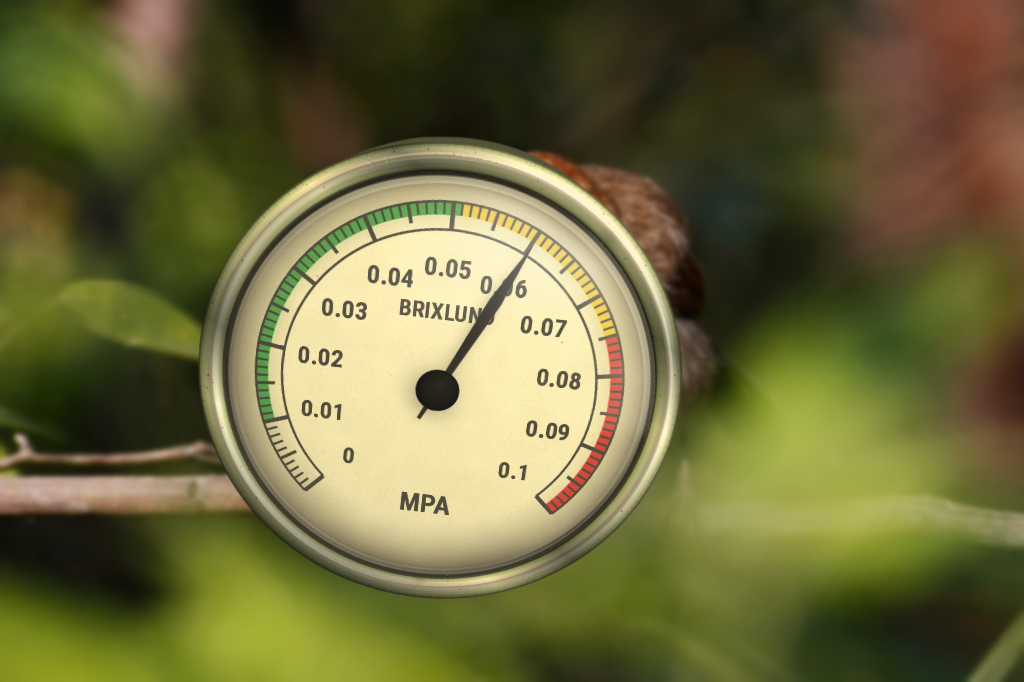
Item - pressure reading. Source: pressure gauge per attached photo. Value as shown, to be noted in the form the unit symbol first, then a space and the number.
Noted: MPa 0.06
